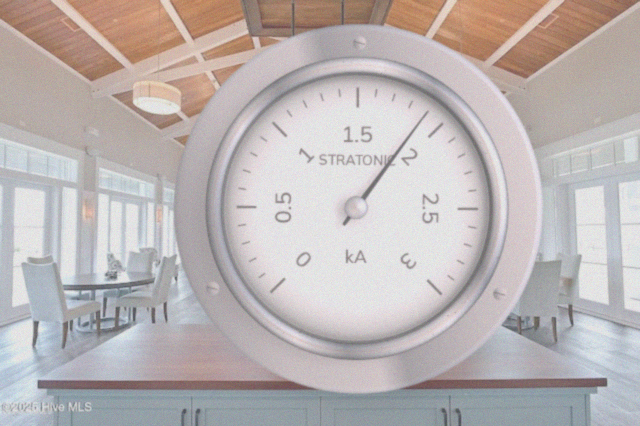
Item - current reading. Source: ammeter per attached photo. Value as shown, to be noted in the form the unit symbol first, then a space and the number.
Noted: kA 1.9
